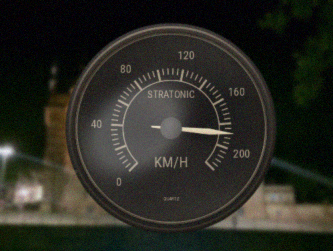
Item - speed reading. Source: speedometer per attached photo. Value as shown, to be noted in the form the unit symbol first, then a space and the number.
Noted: km/h 188
